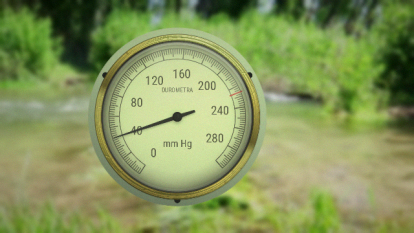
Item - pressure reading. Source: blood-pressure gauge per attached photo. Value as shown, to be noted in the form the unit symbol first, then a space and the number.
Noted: mmHg 40
